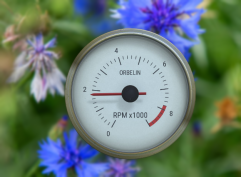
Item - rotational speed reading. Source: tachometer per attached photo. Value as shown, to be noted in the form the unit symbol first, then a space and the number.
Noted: rpm 1800
